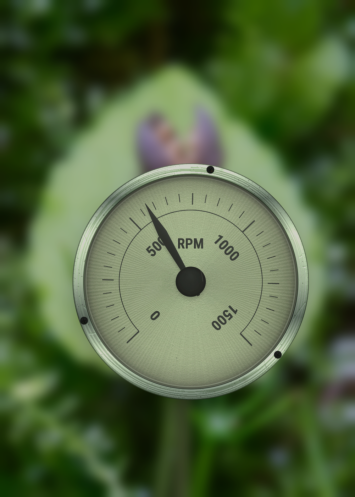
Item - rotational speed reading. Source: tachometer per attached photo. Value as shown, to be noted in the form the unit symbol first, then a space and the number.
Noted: rpm 575
